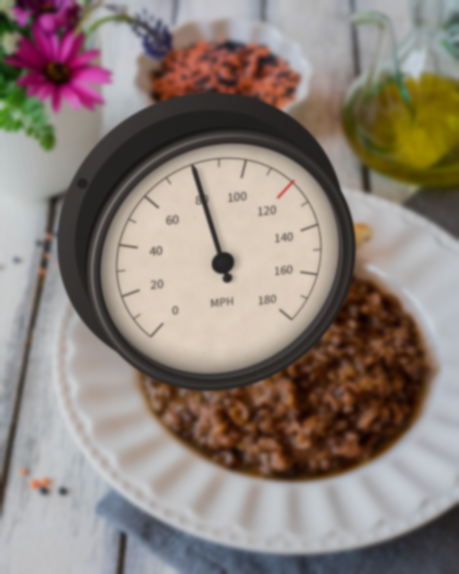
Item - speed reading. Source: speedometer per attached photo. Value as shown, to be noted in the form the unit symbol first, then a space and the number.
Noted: mph 80
